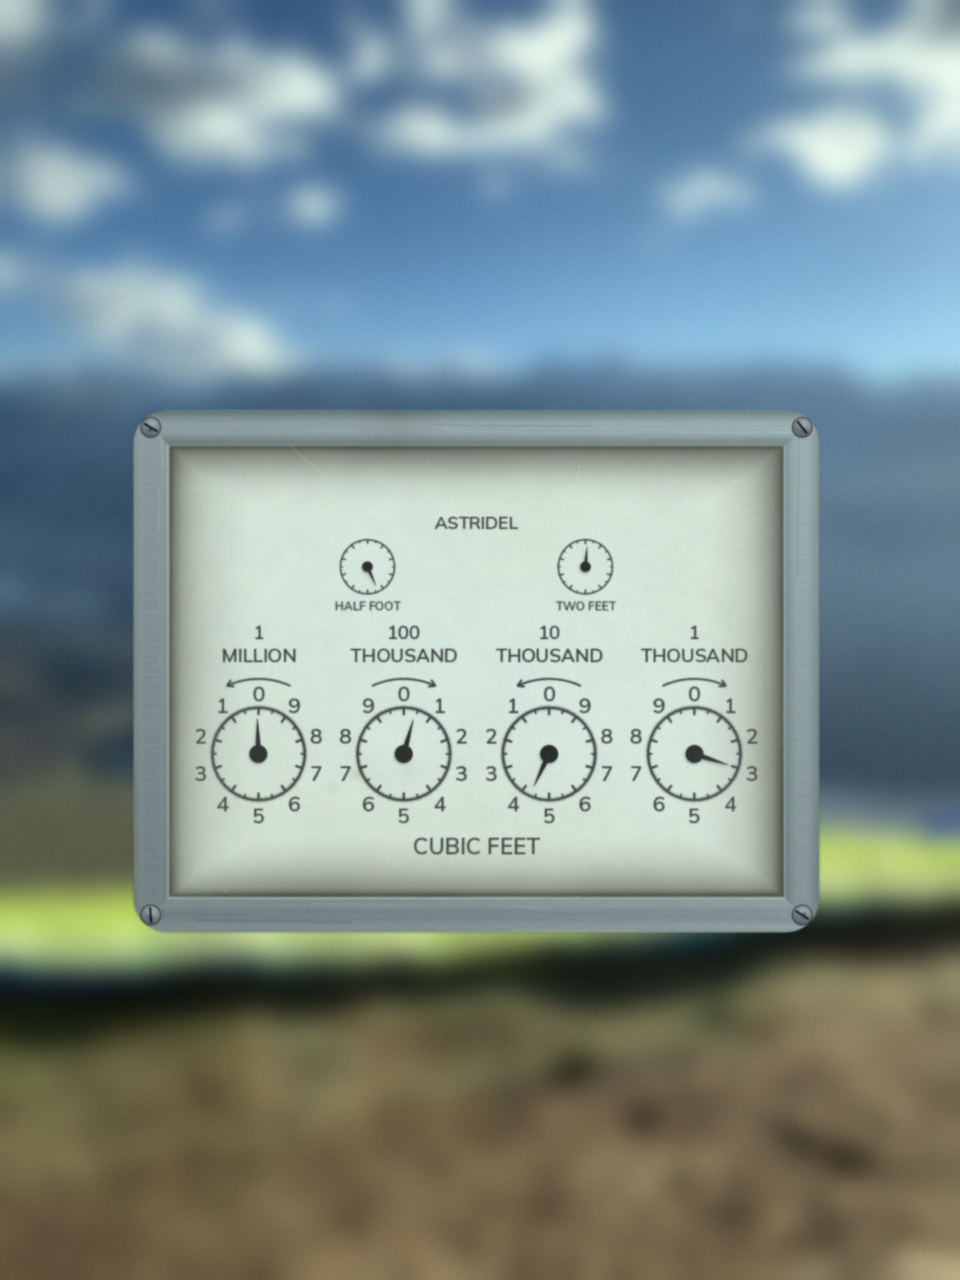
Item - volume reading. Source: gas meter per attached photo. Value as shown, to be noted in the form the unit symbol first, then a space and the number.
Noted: ft³ 4300
